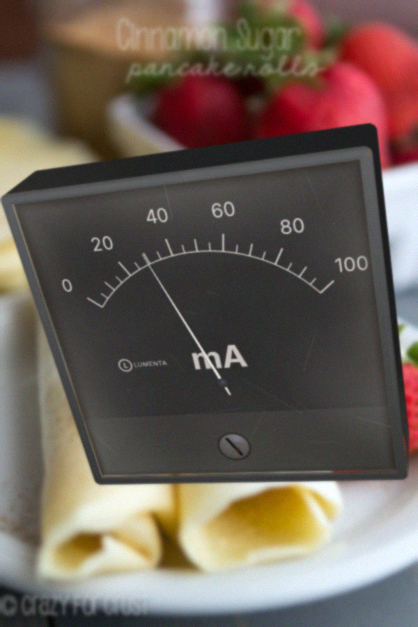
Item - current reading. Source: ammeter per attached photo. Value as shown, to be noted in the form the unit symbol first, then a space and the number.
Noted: mA 30
